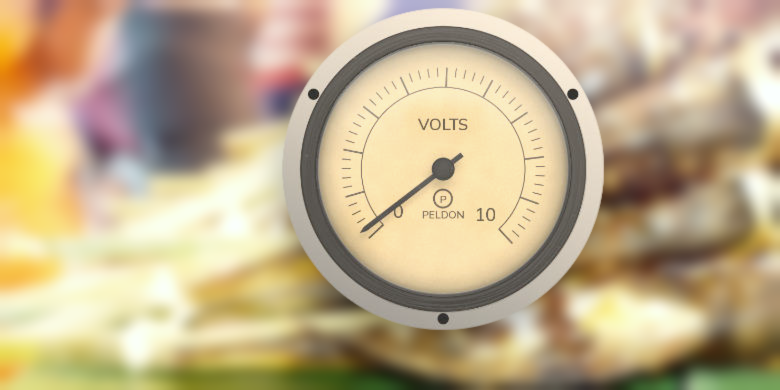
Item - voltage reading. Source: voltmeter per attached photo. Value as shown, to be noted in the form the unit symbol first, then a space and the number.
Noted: V 0.2
